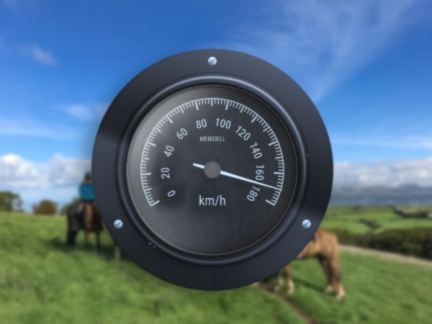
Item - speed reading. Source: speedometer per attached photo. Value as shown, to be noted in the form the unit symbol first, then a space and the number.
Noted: km/h 170
